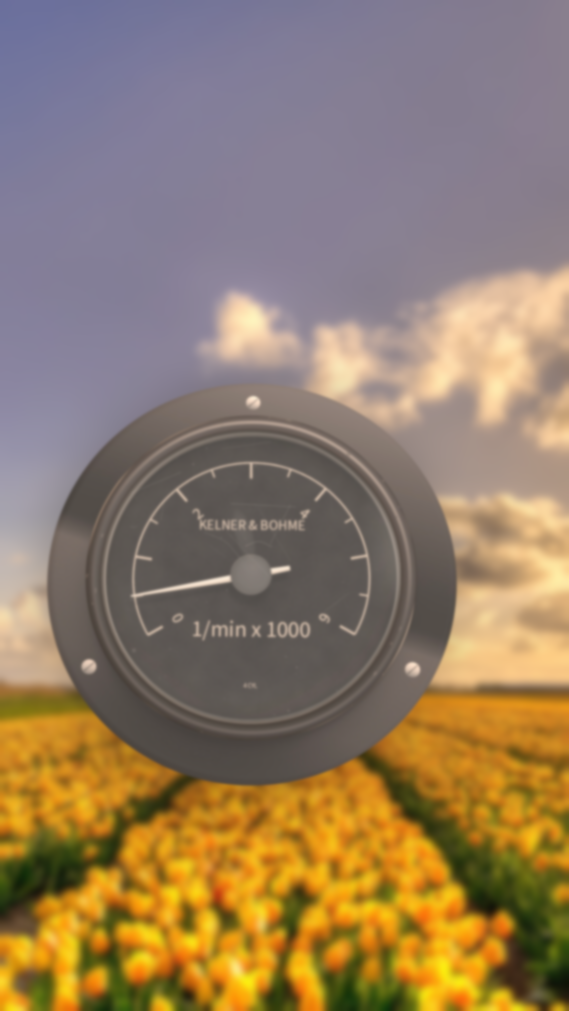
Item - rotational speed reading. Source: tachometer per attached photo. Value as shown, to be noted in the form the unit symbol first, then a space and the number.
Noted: rpm 500
